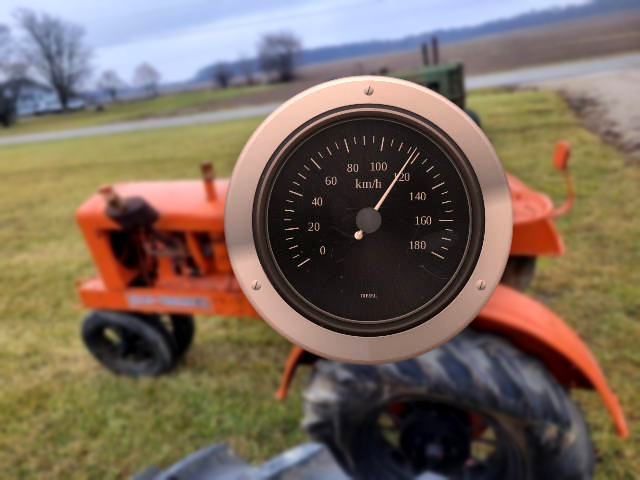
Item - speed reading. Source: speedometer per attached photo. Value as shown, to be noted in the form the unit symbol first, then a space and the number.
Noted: km/h 117.5
